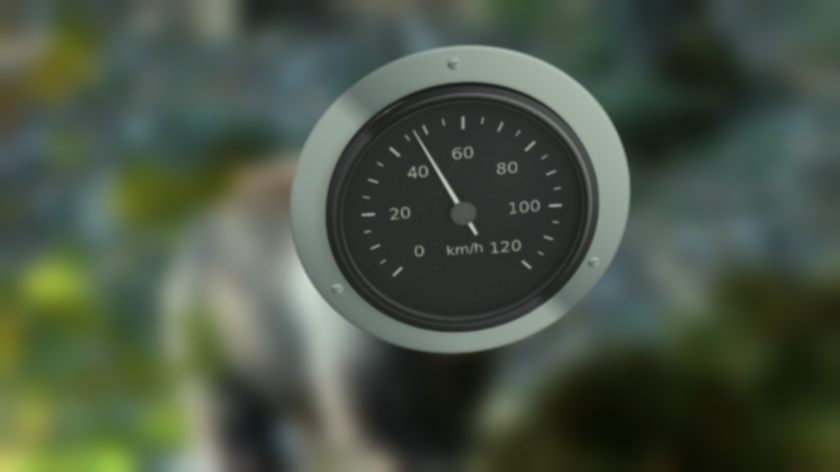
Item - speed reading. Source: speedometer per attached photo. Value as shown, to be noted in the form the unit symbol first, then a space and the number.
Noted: km/h 47.5
